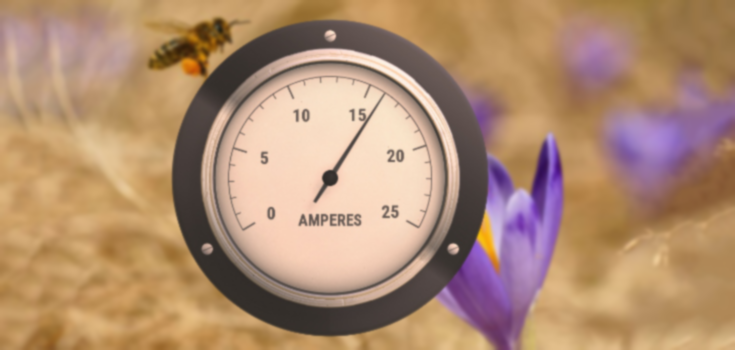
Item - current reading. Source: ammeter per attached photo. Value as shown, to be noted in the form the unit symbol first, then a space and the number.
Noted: A 16
